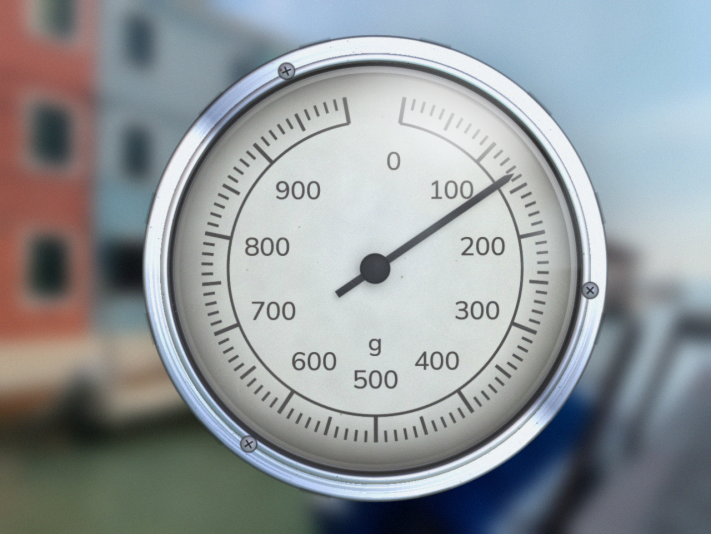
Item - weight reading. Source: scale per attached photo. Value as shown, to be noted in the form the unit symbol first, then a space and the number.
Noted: g 135
